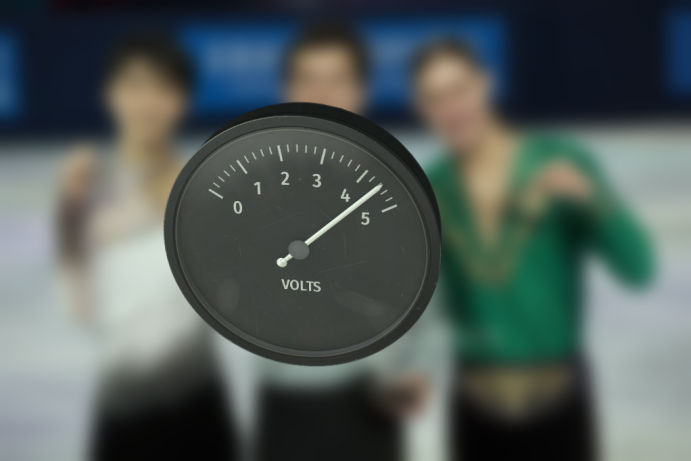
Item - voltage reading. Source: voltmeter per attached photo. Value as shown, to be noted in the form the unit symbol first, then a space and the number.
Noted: V 4.4
